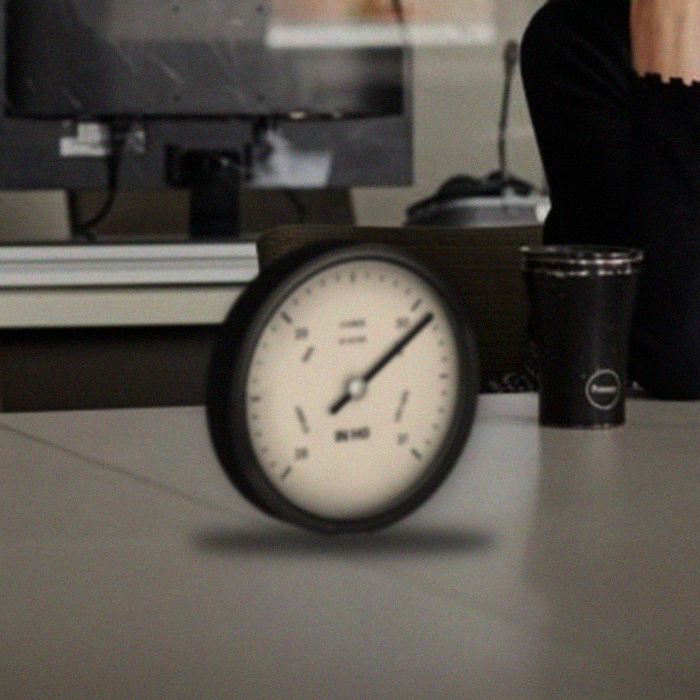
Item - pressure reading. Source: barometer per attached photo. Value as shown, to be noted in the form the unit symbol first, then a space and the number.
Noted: inHg 30.1
